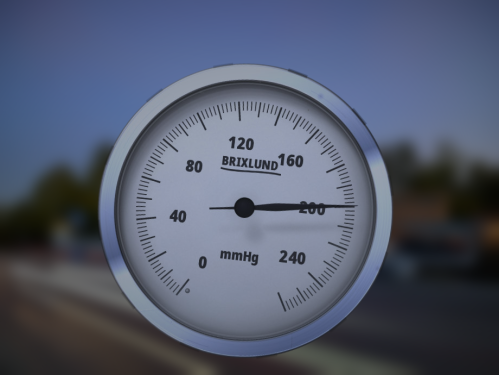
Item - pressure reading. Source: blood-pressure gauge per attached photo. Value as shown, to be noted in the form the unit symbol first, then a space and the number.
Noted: mmHg 200
